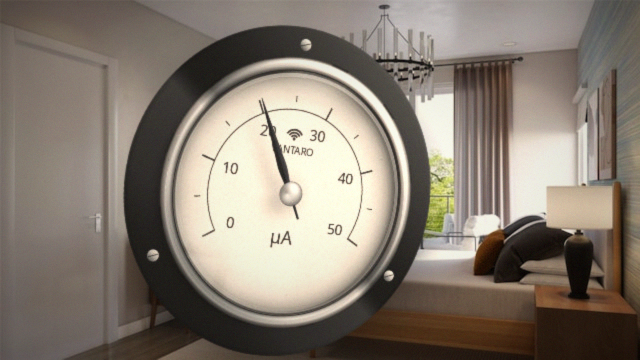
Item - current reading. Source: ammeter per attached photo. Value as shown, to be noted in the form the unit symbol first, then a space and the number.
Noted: µA 20
